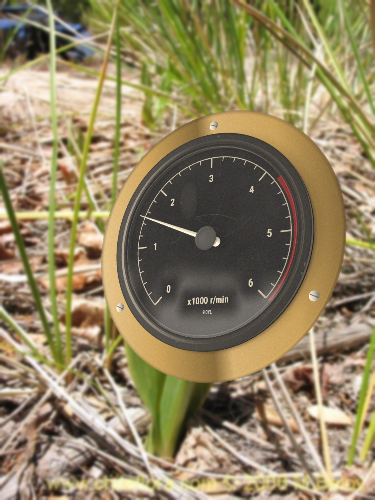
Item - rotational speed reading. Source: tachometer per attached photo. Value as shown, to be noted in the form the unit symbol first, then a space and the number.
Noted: rpm 1500
